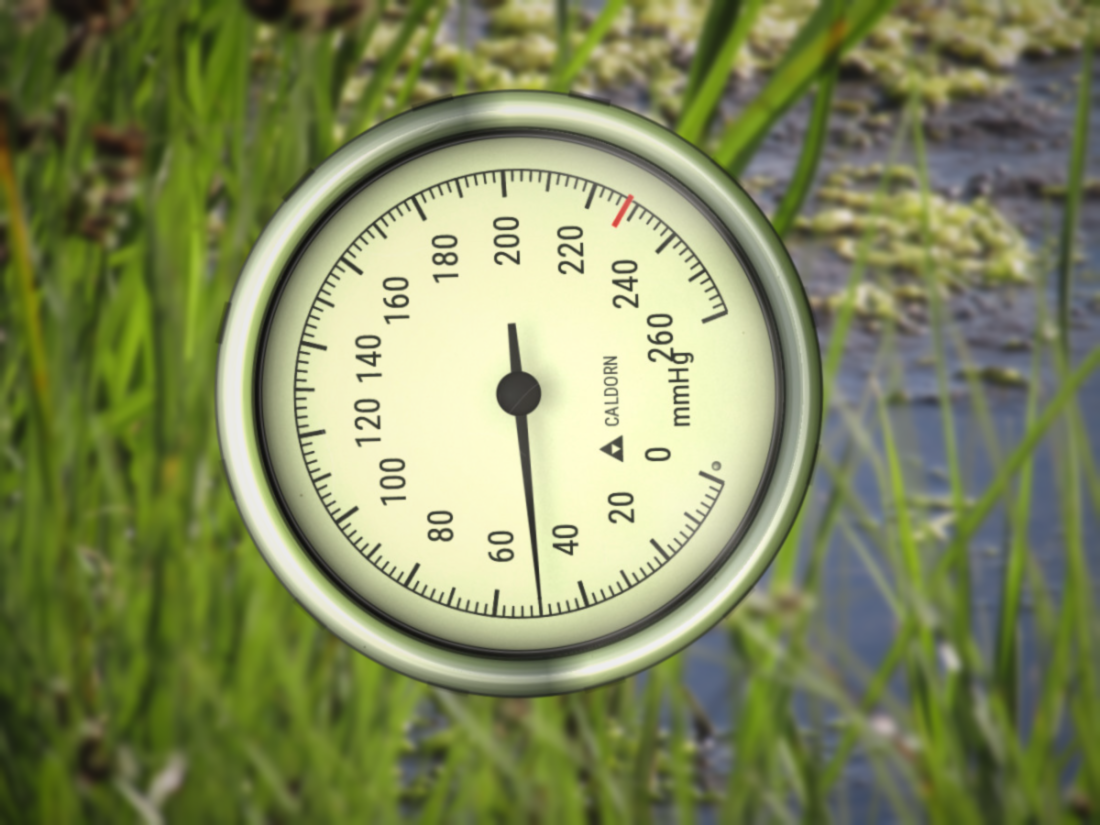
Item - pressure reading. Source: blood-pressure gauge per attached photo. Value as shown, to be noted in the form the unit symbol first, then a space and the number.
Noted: mmHg 50
